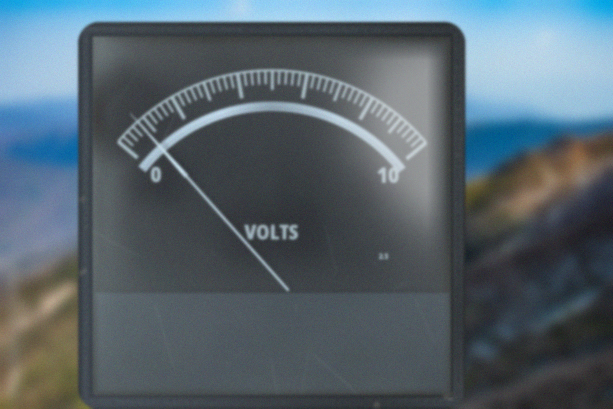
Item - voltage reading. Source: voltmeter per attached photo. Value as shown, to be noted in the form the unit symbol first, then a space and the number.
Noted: V 0.8
